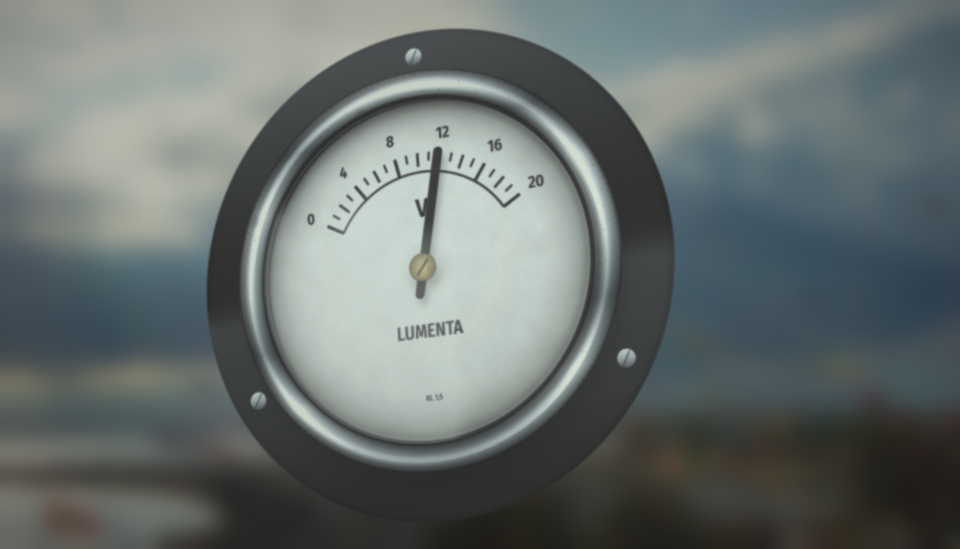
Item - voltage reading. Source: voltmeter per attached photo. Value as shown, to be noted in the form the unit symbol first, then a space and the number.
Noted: V 12
